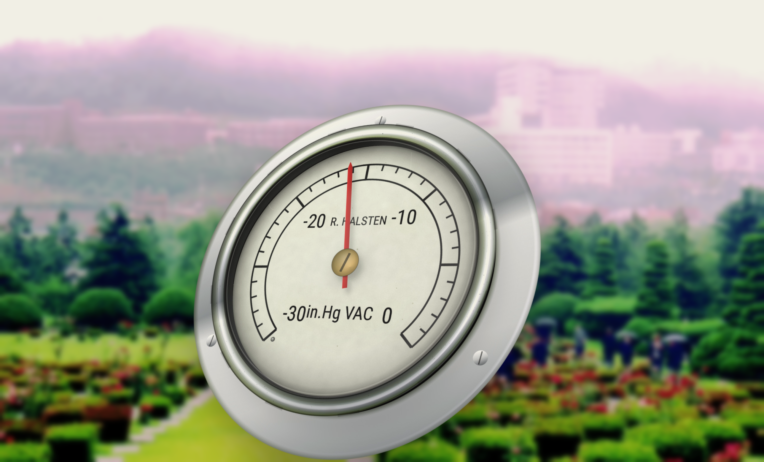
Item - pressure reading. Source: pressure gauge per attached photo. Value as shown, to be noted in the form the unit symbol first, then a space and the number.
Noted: inHg -16
